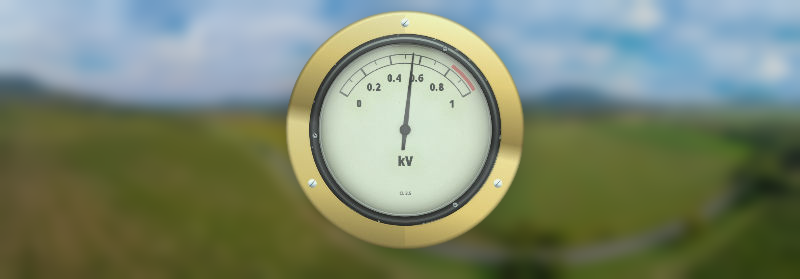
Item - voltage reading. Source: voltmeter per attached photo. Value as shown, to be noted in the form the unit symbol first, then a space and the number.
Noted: kV 0.55
